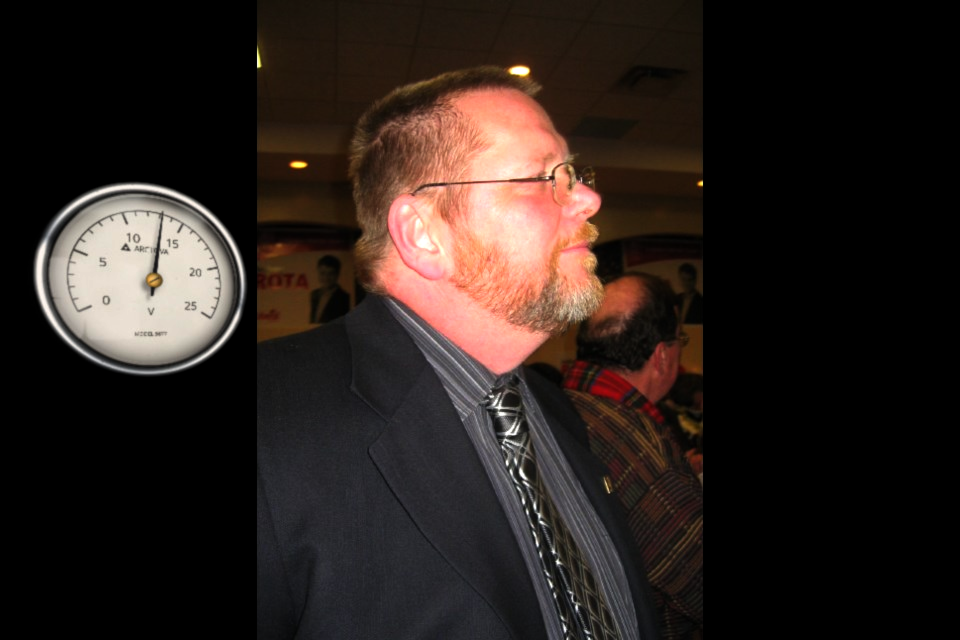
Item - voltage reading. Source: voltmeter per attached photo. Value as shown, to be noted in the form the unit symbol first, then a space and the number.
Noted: V 13
